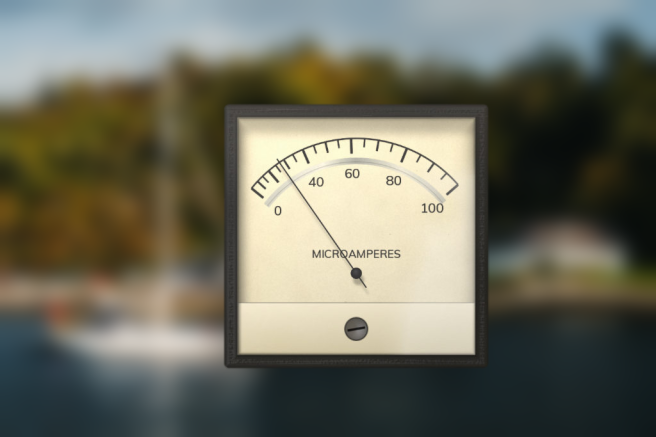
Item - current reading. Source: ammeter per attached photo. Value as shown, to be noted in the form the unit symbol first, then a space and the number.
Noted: µA 27.5
